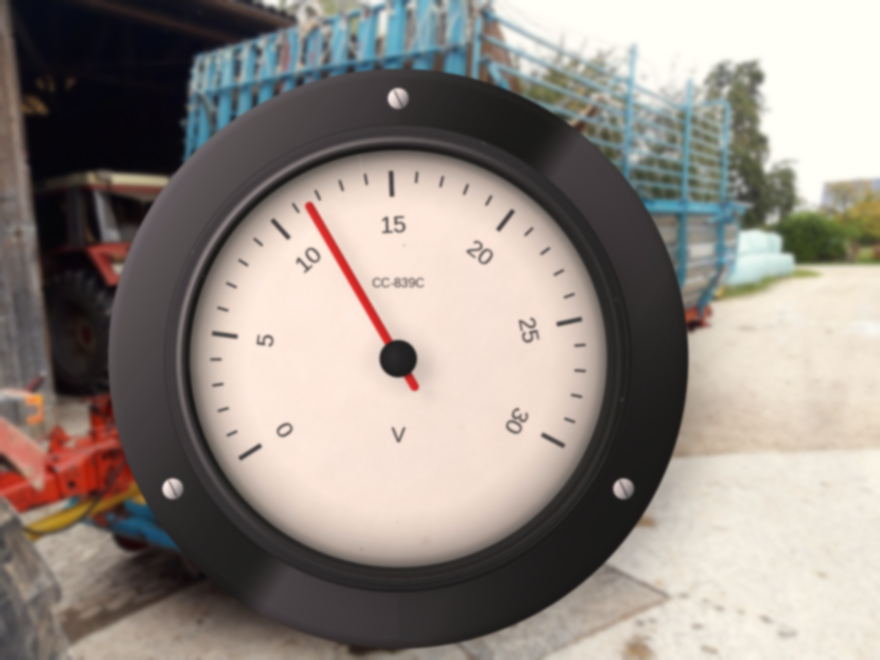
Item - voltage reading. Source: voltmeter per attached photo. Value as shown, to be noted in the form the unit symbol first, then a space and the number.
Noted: V 11.5
